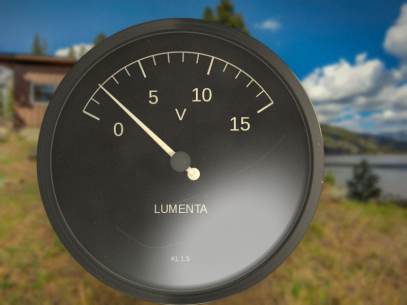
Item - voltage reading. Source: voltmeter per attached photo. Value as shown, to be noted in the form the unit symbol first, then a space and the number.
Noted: V 2
